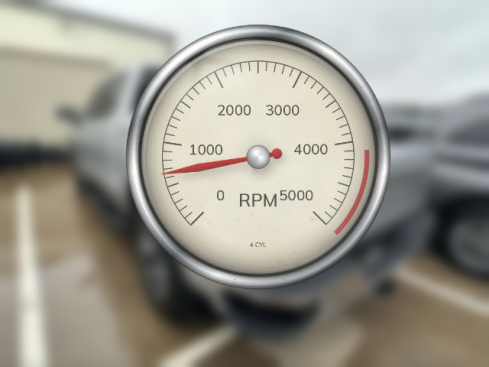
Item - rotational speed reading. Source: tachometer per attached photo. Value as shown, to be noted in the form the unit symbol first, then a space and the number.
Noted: rpm 650
